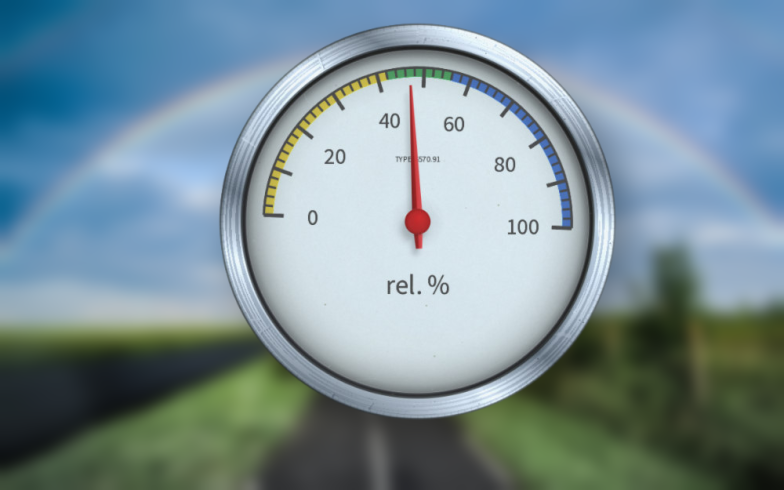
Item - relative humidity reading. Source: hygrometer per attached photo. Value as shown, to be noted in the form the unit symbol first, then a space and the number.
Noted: % 47
